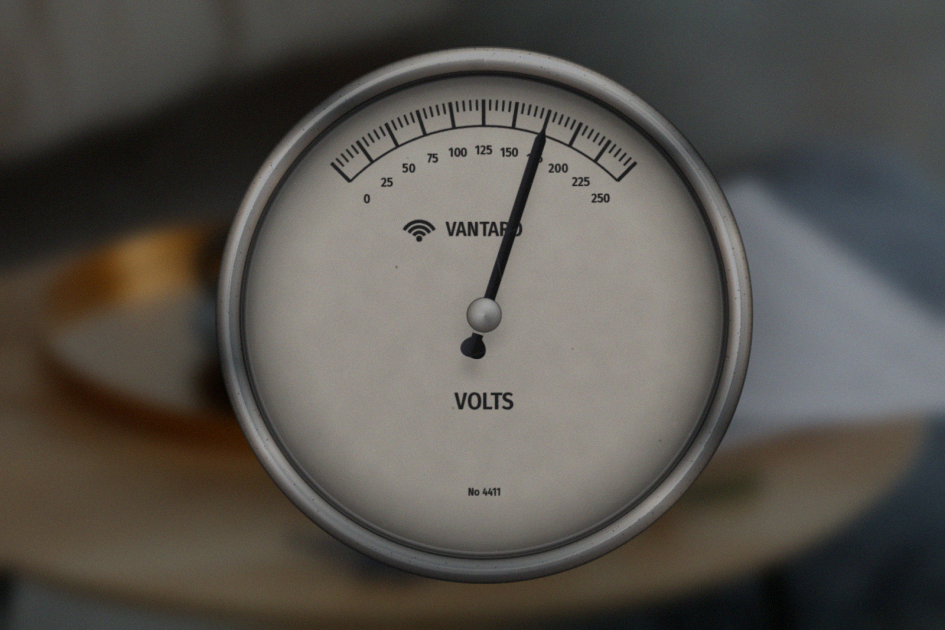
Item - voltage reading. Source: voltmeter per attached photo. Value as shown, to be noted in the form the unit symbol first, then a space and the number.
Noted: V 175
